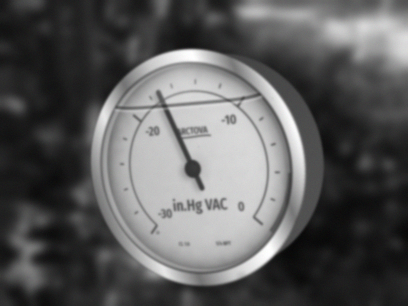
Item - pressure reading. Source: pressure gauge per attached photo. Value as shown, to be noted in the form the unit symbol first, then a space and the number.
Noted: inHg -17
